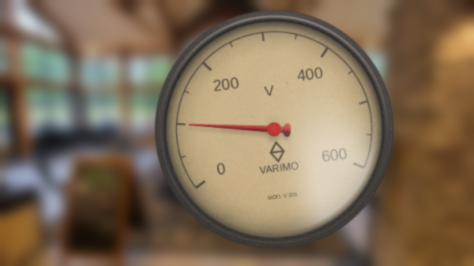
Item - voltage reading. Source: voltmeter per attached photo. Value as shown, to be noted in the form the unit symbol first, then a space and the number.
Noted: V 100
